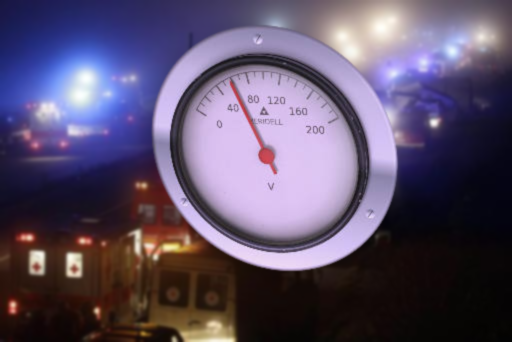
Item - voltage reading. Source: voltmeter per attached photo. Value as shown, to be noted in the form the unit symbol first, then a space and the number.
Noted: V 60
